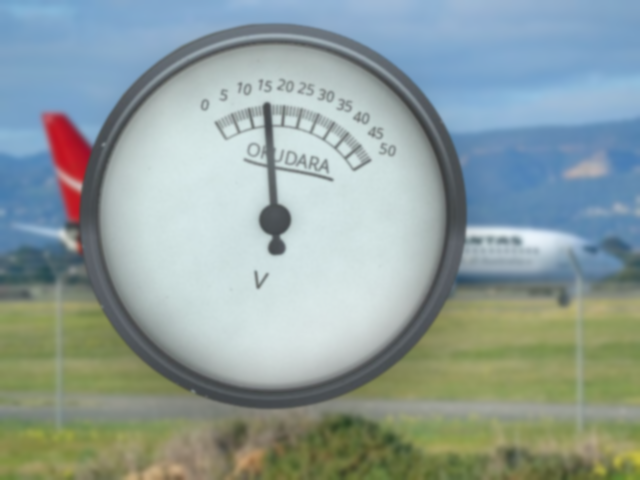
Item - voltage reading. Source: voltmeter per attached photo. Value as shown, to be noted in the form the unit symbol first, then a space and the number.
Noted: V 15
